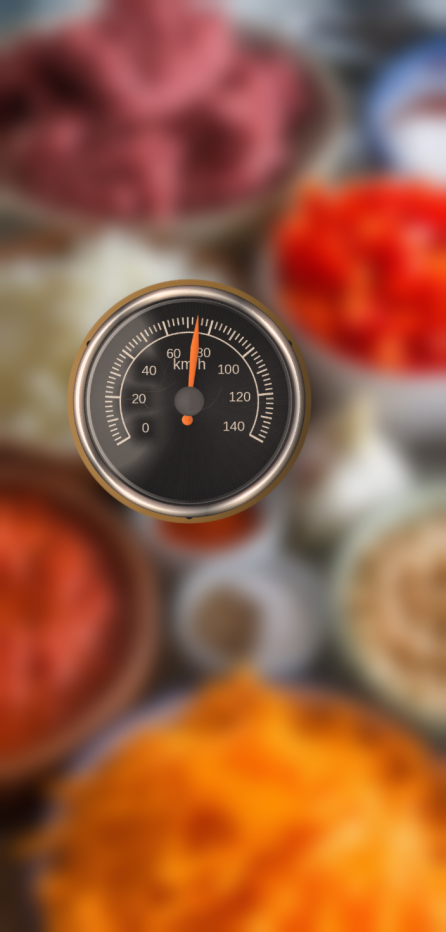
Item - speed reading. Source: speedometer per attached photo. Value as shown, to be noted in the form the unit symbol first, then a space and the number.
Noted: km/h 74
